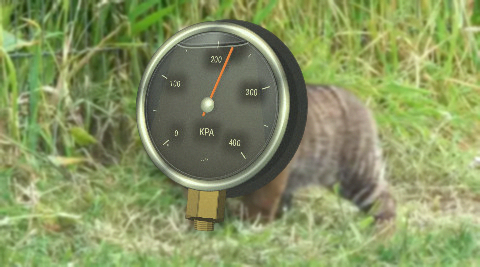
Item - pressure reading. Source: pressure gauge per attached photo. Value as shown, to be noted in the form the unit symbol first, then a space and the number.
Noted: kPa 225
